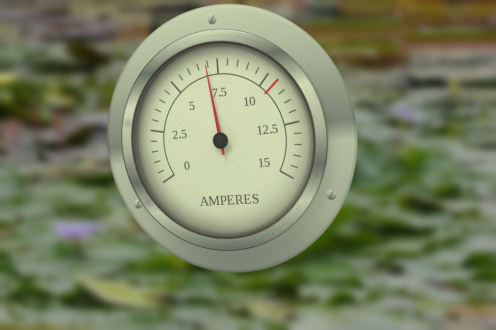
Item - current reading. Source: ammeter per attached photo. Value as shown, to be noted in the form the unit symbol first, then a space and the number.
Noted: A 7
